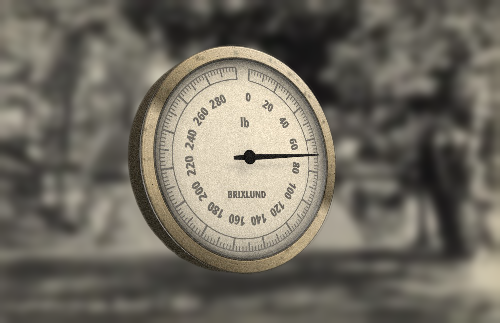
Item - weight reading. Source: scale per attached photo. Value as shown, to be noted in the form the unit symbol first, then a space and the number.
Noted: lb 70
